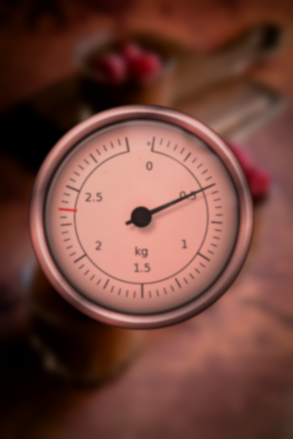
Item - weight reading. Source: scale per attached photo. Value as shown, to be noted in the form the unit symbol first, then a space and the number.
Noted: kg 0.5
